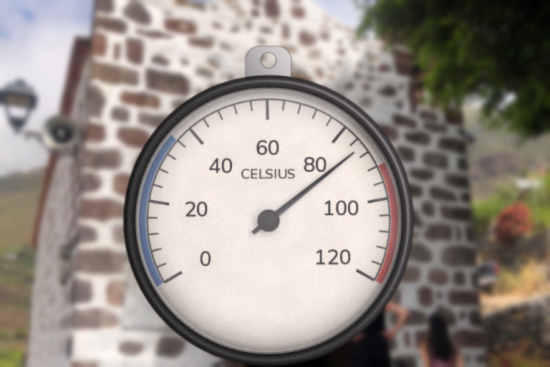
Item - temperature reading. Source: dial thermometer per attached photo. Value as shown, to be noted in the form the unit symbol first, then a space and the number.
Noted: °C 86
